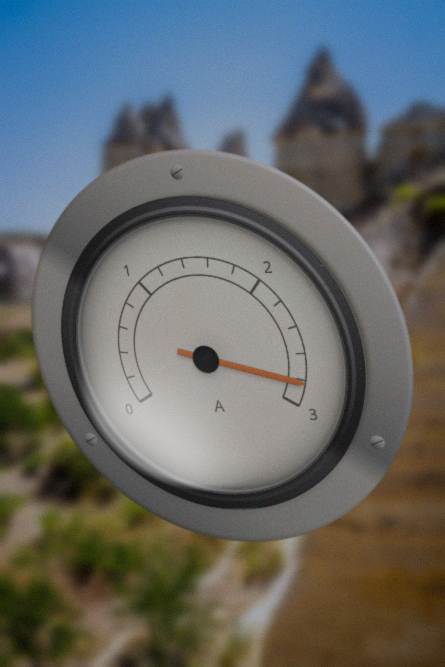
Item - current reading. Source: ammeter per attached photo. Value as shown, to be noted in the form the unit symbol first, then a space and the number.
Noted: A 2.8
